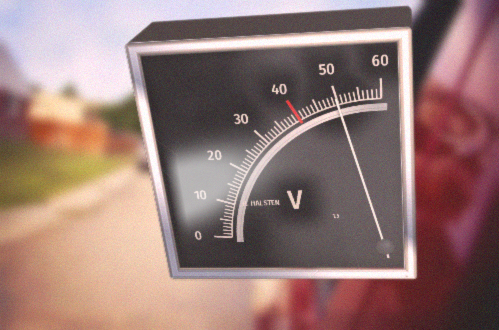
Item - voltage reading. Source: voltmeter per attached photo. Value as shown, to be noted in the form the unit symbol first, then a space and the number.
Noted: V 50
